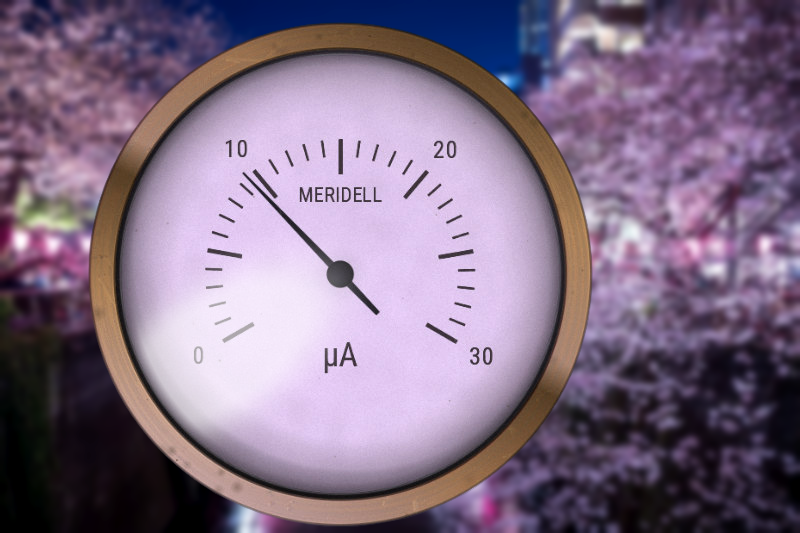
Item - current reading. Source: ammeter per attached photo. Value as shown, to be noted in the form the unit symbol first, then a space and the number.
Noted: µA 9.5
